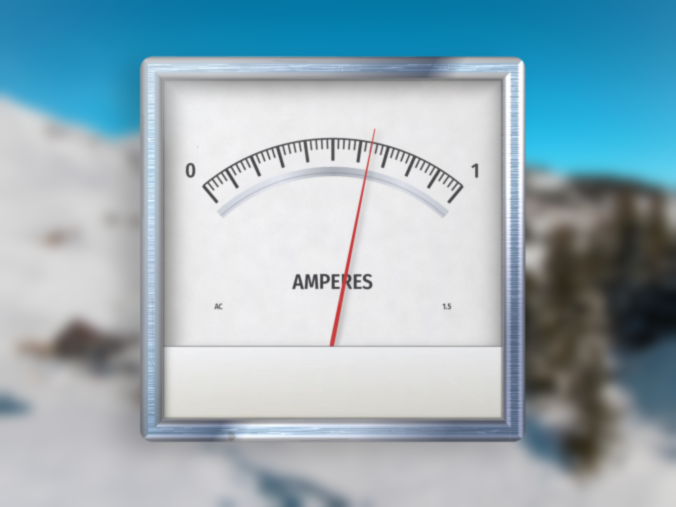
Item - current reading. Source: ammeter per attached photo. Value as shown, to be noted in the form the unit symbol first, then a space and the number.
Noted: A 0.64
